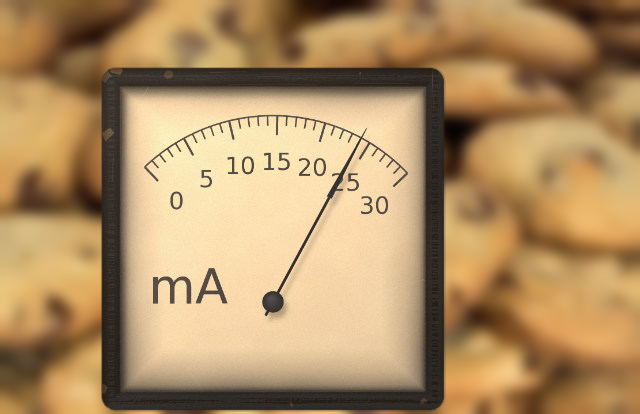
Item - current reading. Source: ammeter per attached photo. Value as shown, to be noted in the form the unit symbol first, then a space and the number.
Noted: mA 24
